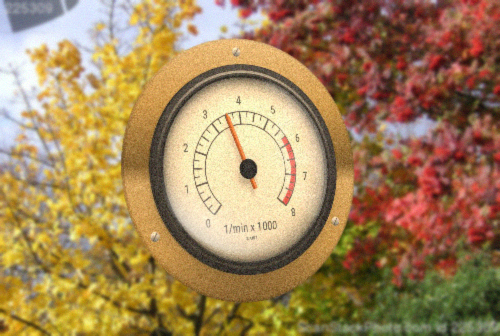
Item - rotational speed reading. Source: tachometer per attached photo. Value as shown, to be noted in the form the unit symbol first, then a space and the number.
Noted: rpm 3500
